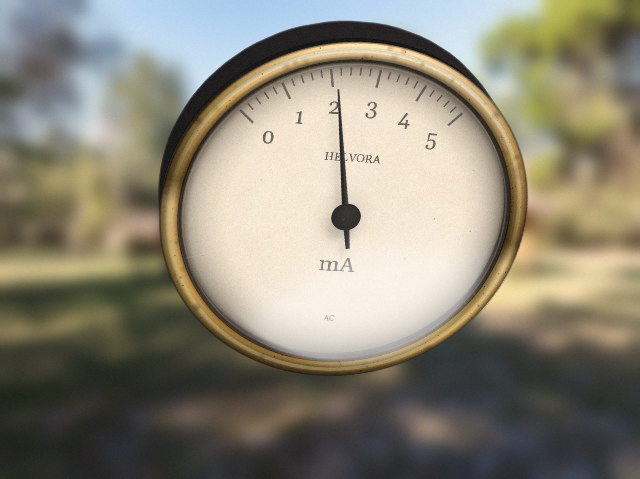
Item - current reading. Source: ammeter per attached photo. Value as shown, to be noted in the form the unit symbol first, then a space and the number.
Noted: mA 2.1
